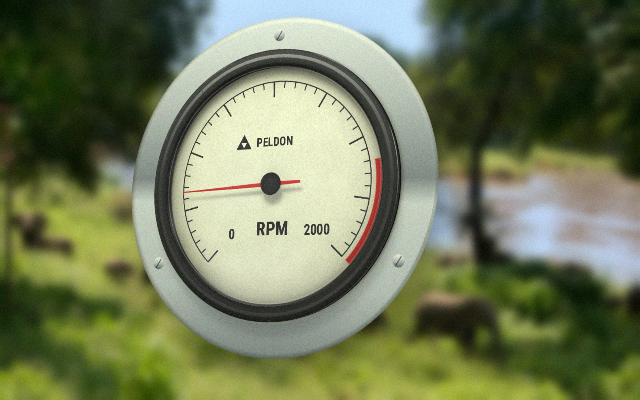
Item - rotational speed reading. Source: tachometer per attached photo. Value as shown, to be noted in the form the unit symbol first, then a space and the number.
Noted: rpm 325
